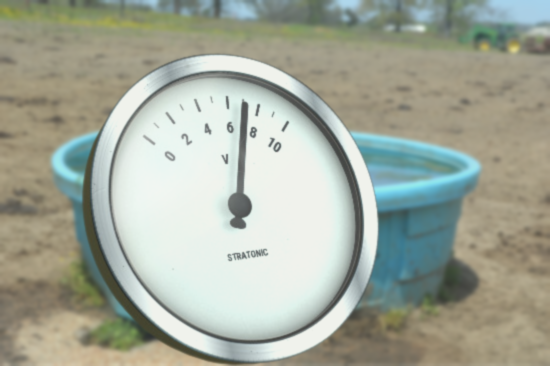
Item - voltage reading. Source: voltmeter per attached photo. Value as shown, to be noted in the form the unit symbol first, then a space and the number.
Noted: V 7
